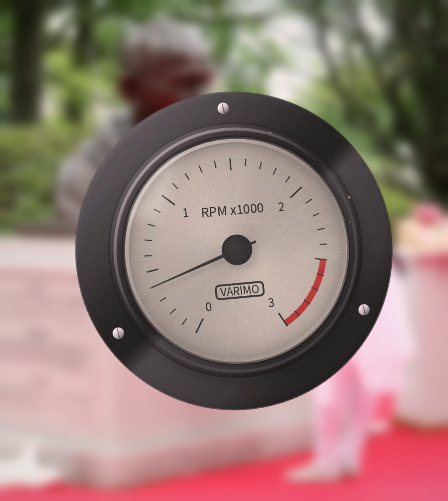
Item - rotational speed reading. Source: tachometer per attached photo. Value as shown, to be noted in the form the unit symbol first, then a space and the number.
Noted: rpm 400
